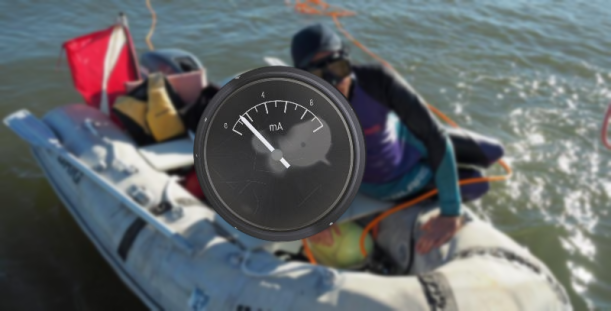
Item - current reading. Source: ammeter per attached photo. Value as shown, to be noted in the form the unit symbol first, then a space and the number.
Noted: mA 1.5
